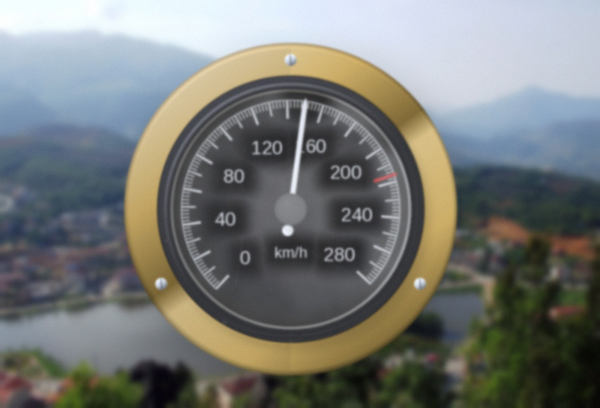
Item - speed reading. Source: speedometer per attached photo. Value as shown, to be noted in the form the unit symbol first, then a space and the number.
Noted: km/h 150
